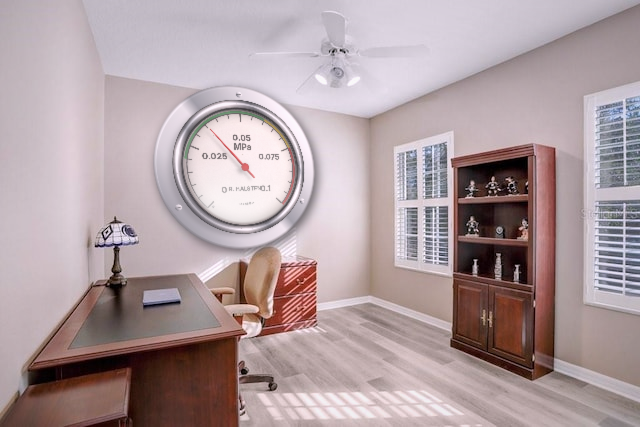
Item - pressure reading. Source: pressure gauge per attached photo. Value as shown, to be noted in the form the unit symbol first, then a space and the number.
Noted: MPa 0.035
